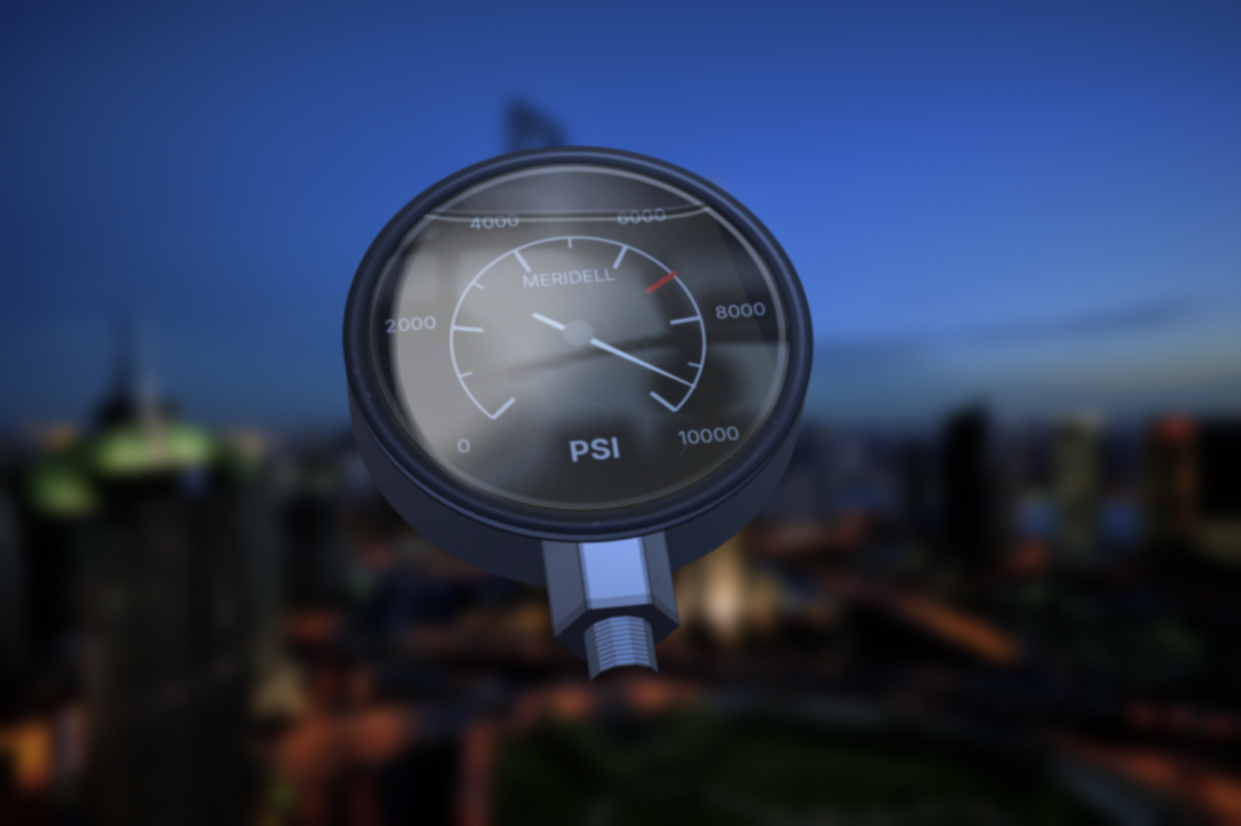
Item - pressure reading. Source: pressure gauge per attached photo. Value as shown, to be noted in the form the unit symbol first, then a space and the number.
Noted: psi 9500
